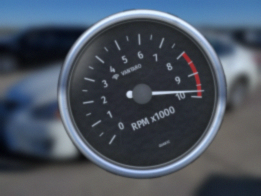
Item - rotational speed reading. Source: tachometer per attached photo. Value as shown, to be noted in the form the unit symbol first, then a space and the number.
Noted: rpm 9750
